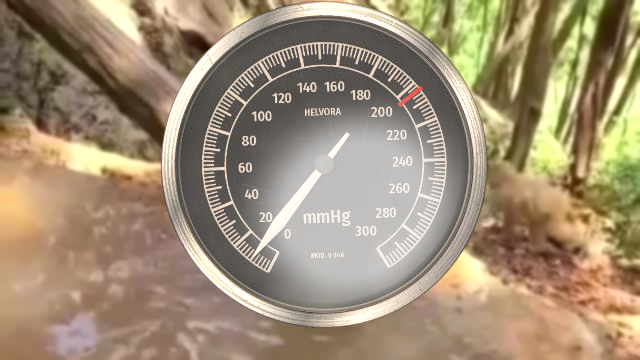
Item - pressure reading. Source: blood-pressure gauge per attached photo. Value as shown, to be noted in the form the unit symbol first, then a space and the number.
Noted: mmHg 10
